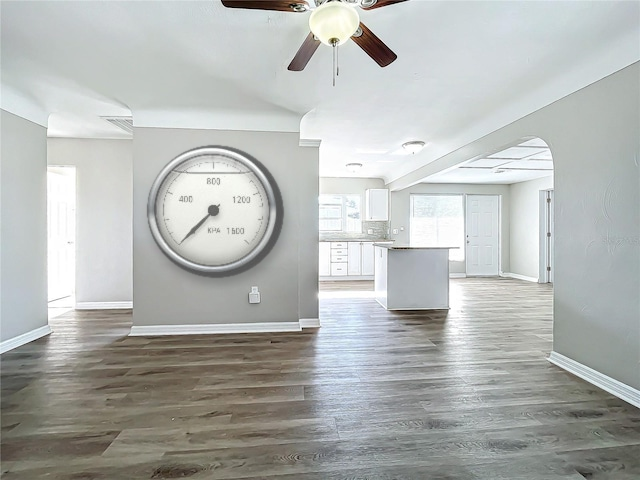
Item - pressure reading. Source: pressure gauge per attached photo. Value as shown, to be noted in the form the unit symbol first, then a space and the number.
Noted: kPa 0
